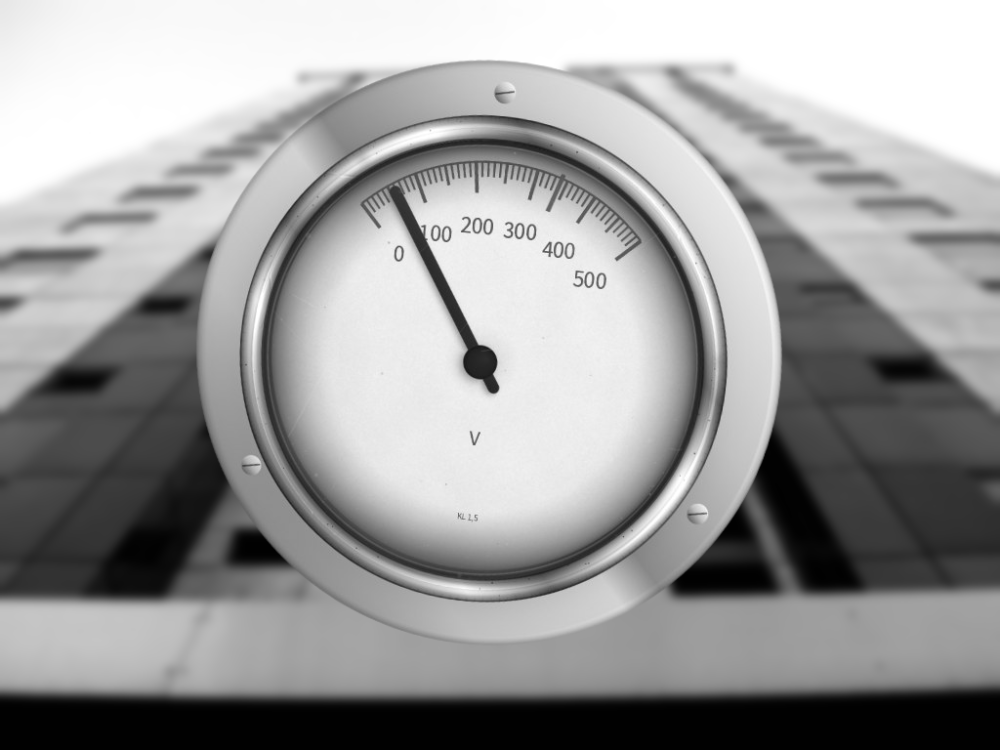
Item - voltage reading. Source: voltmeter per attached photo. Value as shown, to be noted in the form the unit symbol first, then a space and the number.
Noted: V 60
